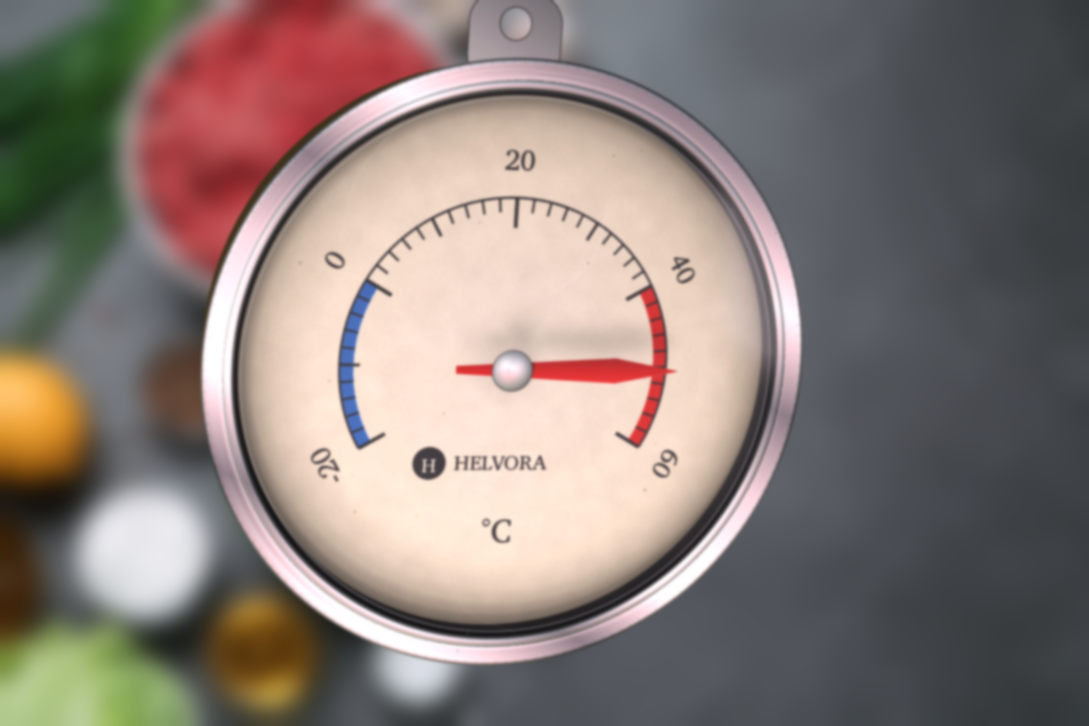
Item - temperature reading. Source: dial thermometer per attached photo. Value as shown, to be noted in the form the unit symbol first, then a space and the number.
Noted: °C 50
